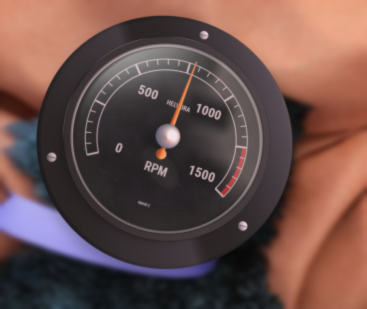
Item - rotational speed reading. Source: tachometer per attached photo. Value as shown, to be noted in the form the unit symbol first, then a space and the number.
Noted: rpm 775
